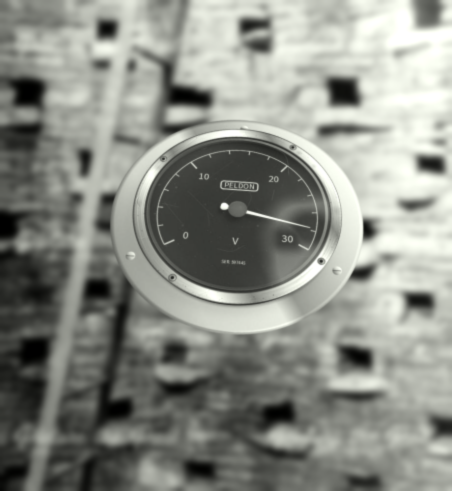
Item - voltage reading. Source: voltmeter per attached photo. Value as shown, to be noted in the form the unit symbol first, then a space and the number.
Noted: V 28
